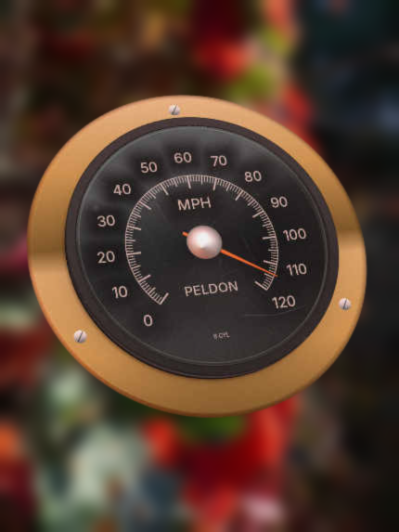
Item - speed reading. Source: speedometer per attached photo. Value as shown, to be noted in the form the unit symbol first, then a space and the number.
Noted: mph 115
